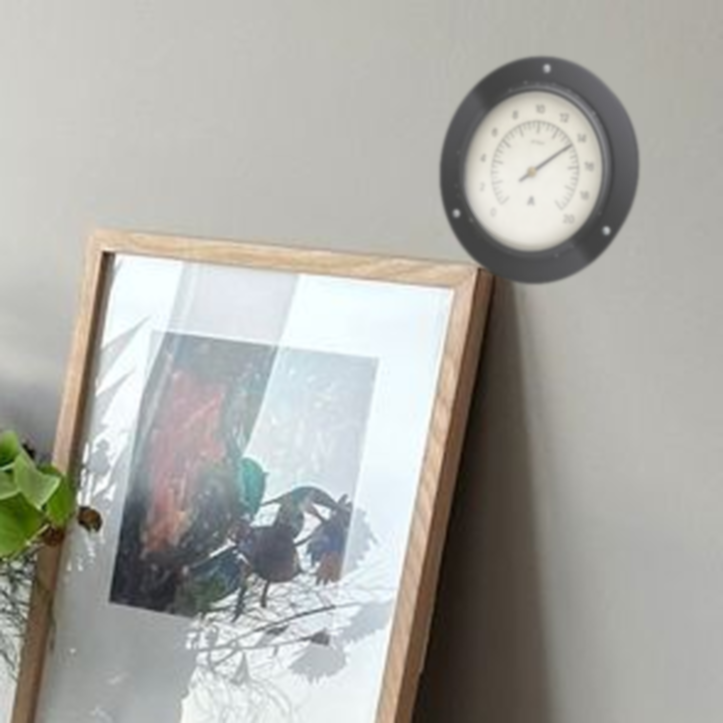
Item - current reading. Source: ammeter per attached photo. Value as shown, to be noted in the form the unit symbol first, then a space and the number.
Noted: A 14
